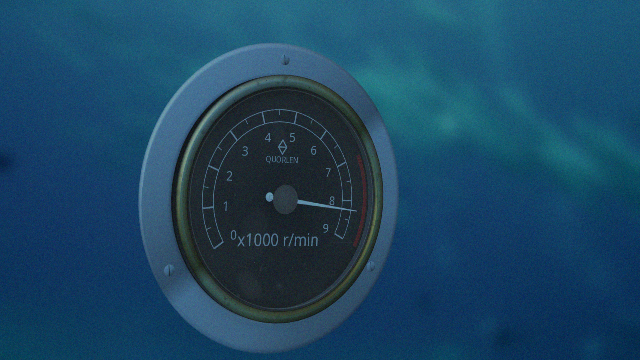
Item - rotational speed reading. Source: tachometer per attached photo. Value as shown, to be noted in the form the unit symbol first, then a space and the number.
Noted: rpm 8250
